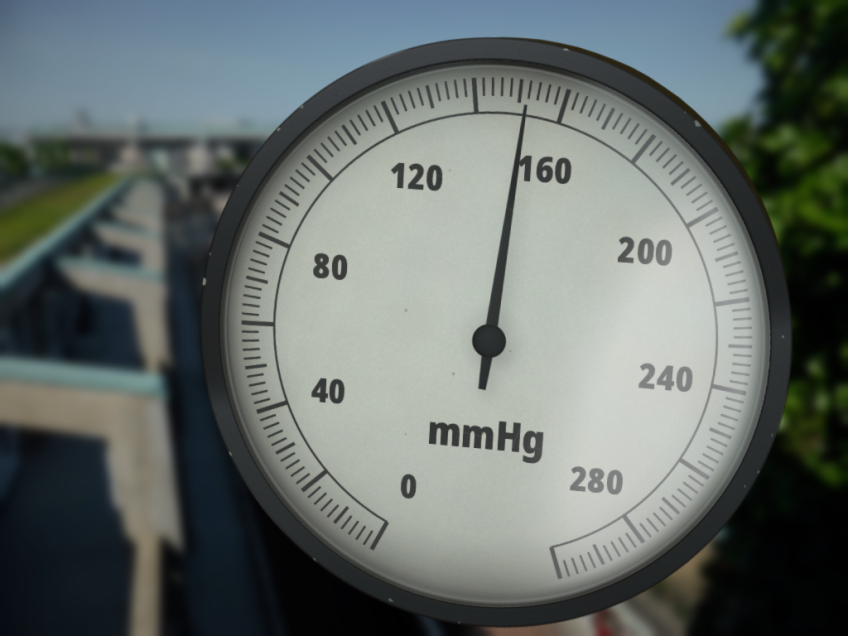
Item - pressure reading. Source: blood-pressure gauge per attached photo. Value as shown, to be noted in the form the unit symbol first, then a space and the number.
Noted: mmHg 152
